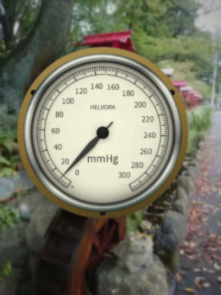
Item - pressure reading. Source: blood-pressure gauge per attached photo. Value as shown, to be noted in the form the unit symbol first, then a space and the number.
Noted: mmHg 10
